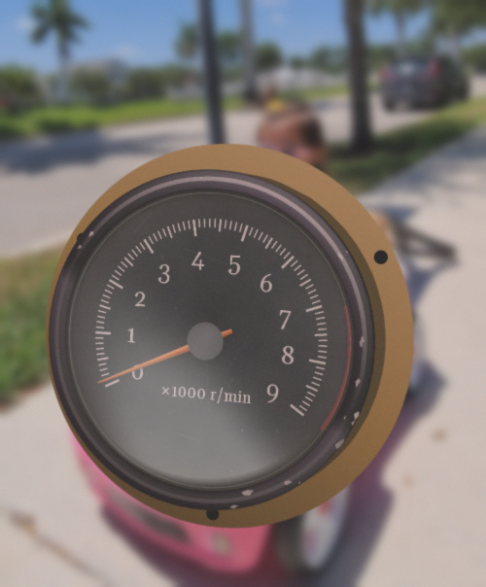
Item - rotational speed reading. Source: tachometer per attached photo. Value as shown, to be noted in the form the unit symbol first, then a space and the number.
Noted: rpm 100
